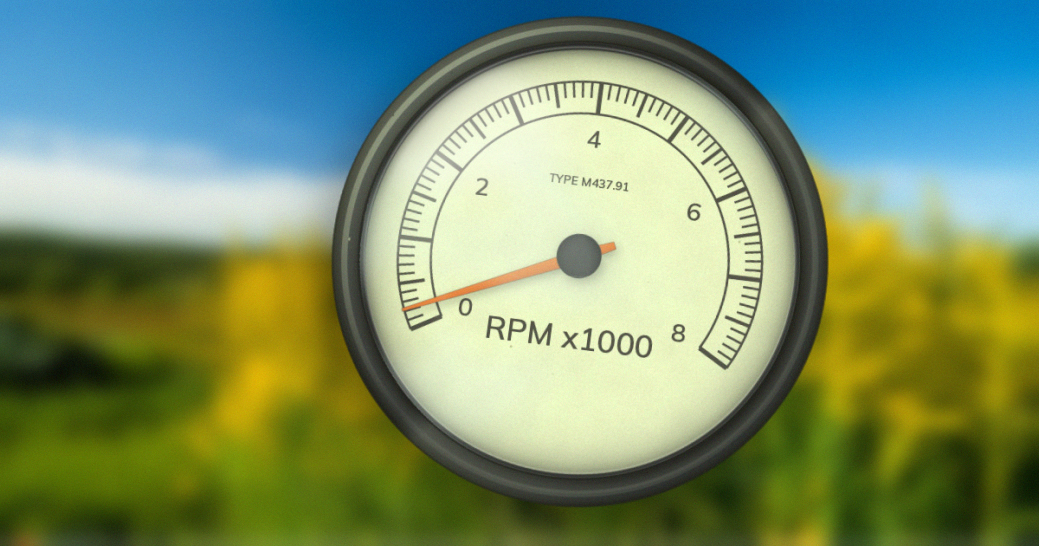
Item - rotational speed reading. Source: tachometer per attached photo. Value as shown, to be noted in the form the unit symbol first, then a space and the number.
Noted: rpm 200
